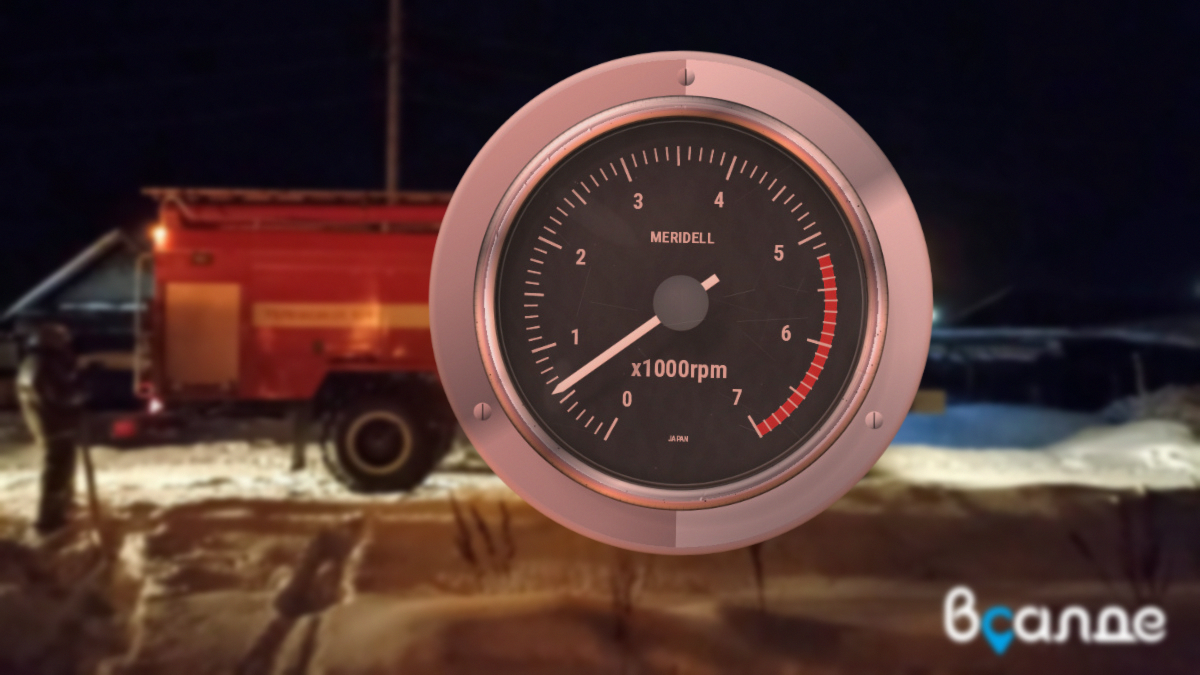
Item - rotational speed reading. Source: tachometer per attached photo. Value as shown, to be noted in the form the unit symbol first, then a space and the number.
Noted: rpm 600
